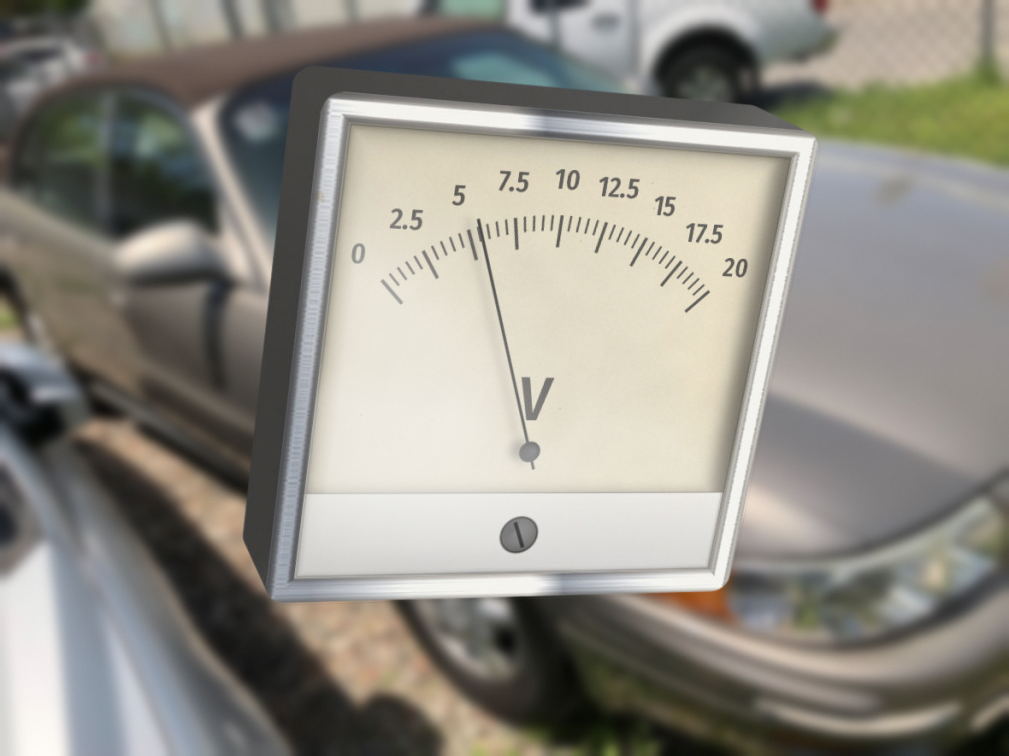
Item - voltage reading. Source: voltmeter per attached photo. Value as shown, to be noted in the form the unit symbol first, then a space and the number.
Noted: V 5.5
